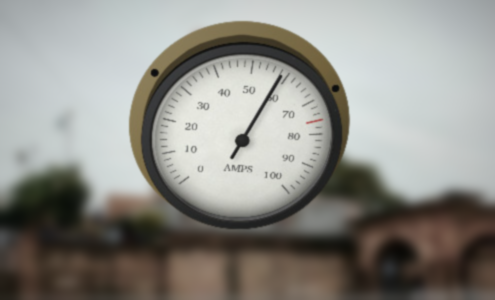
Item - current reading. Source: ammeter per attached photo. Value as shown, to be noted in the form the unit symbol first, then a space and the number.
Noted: A 58
